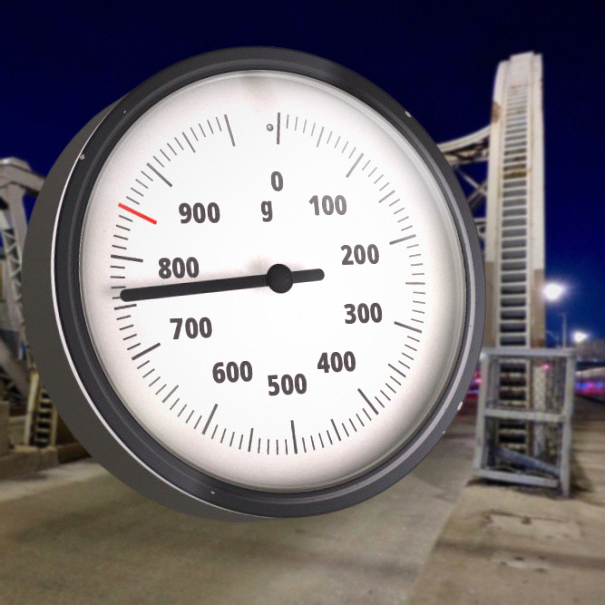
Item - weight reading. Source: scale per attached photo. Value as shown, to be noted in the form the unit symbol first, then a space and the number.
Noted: g 760
